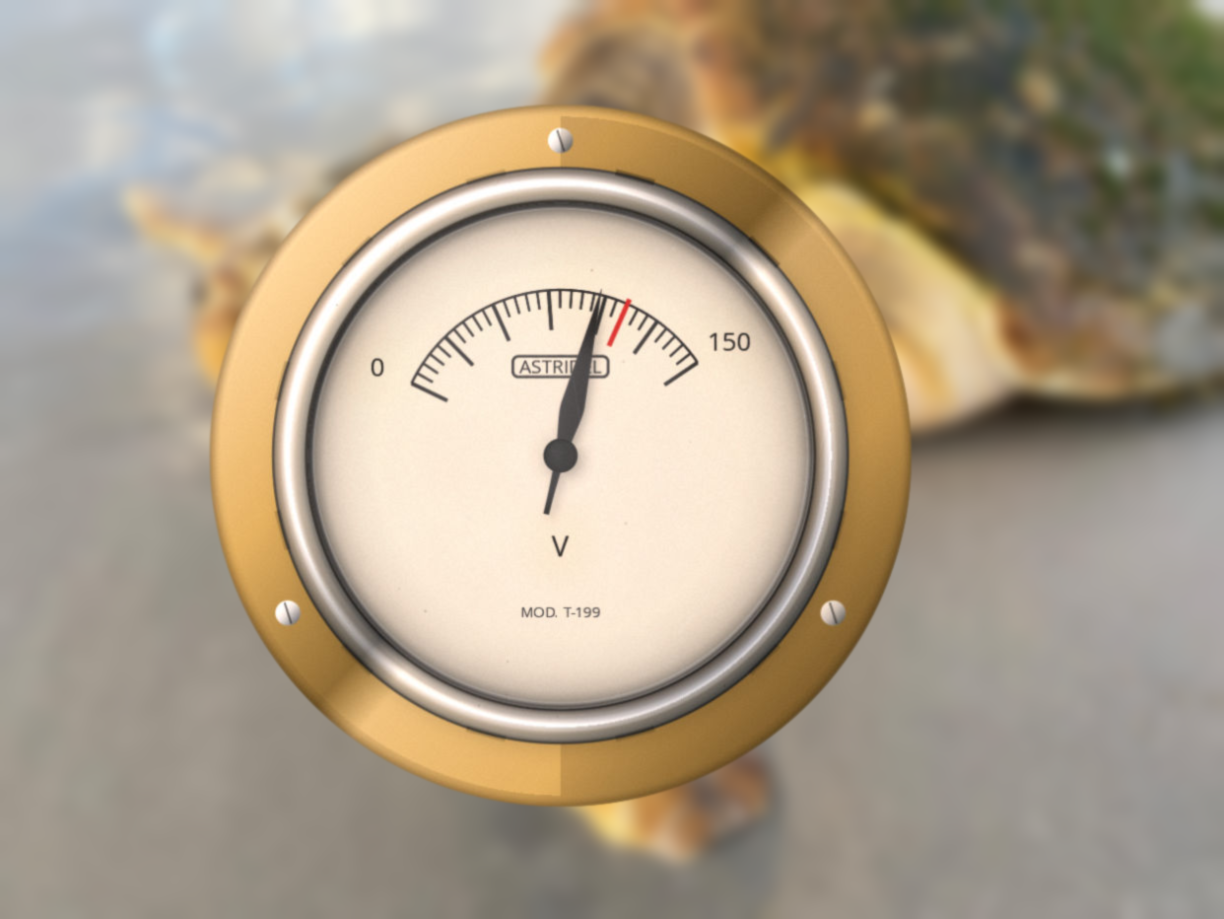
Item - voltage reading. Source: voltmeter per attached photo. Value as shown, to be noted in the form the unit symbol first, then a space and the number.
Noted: V 97.5
